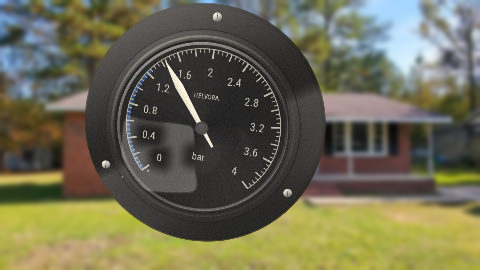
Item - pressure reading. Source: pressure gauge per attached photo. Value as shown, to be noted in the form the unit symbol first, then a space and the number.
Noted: bar 1.45
